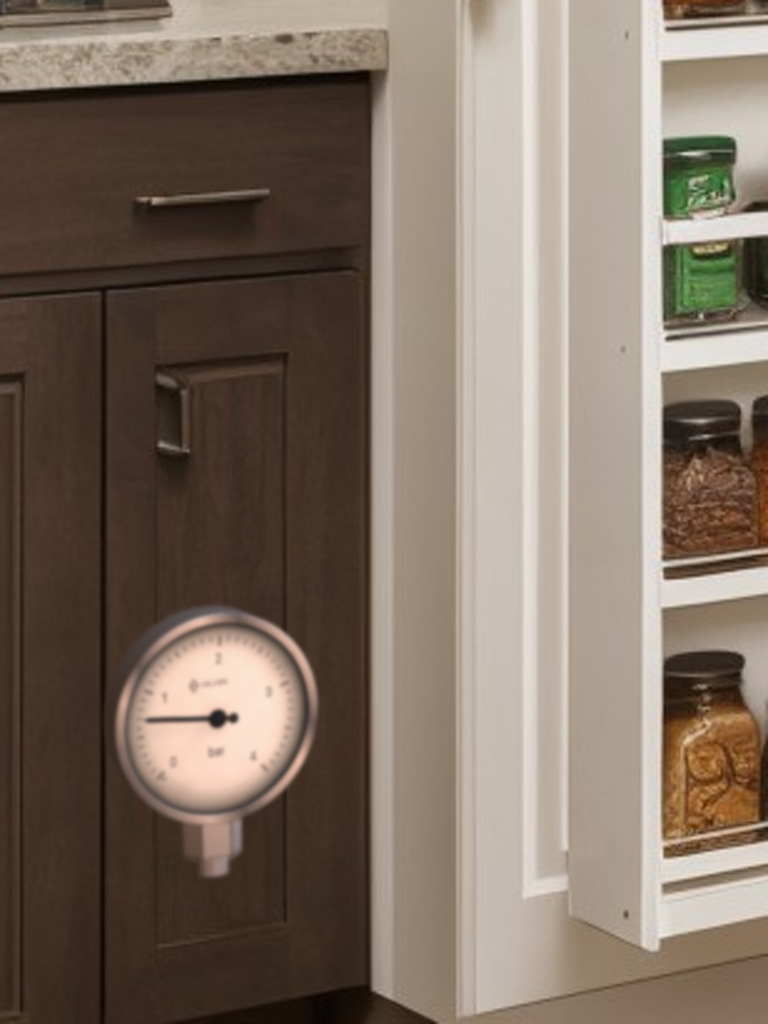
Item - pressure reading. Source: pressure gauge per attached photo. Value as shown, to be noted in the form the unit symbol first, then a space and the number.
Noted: bar 0.7
